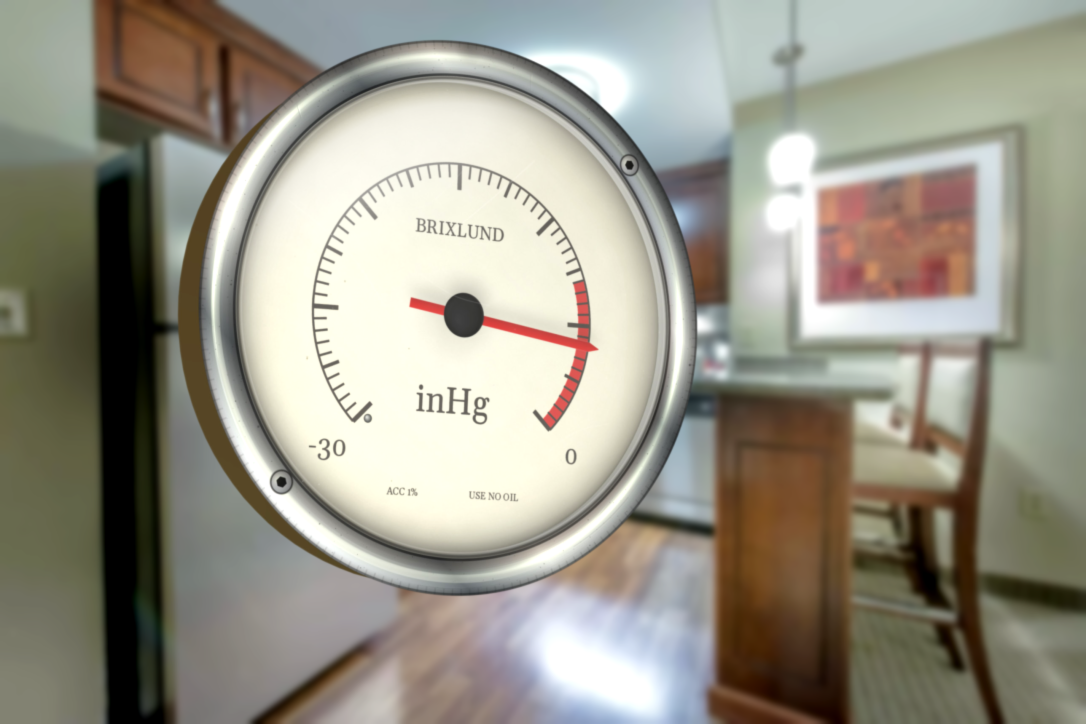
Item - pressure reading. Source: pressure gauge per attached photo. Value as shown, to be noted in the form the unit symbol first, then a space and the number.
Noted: inHg -4
